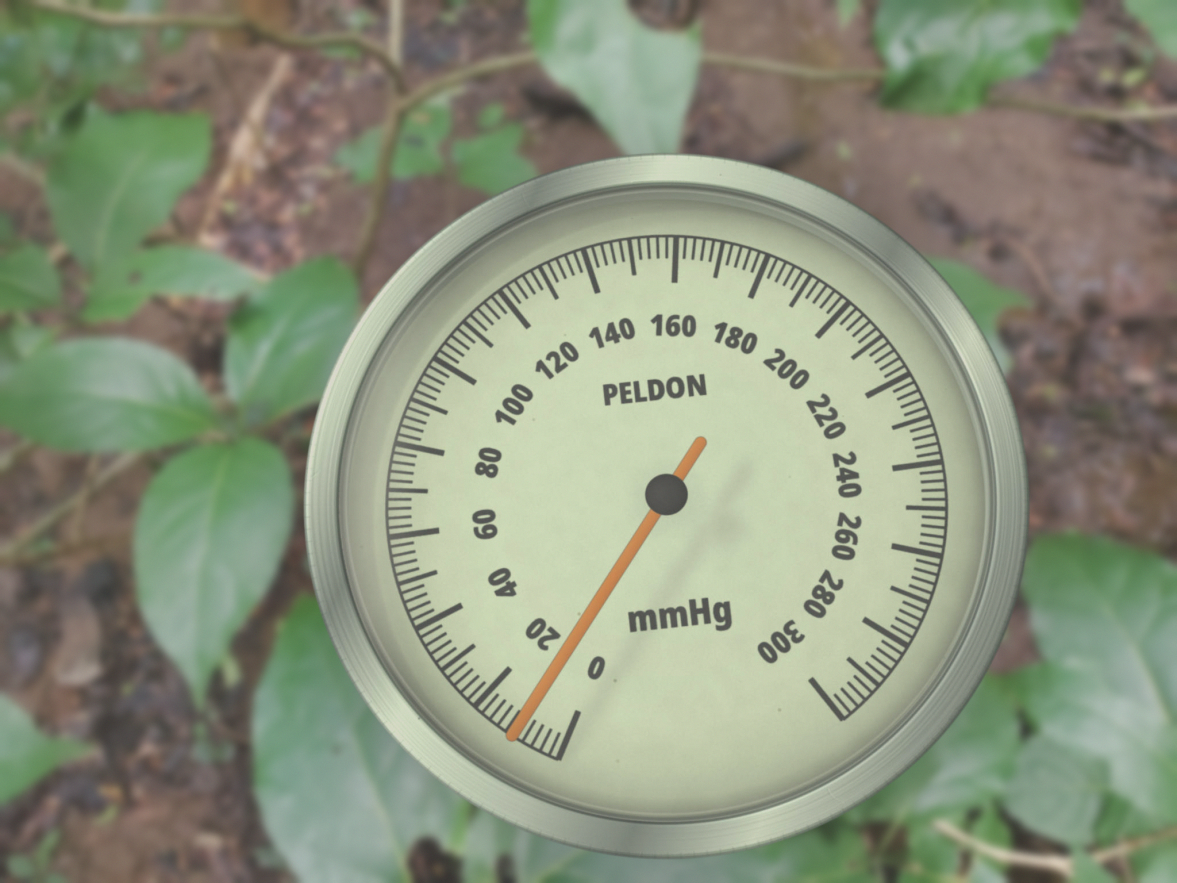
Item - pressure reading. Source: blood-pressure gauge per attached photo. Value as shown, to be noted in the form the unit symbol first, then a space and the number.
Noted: mmHg 10
